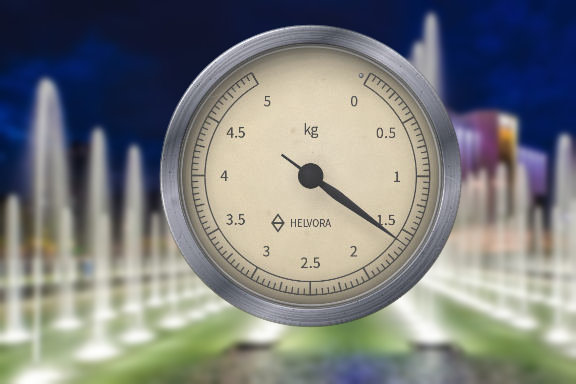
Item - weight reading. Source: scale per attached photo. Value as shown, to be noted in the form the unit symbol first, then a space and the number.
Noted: kg 1.6
